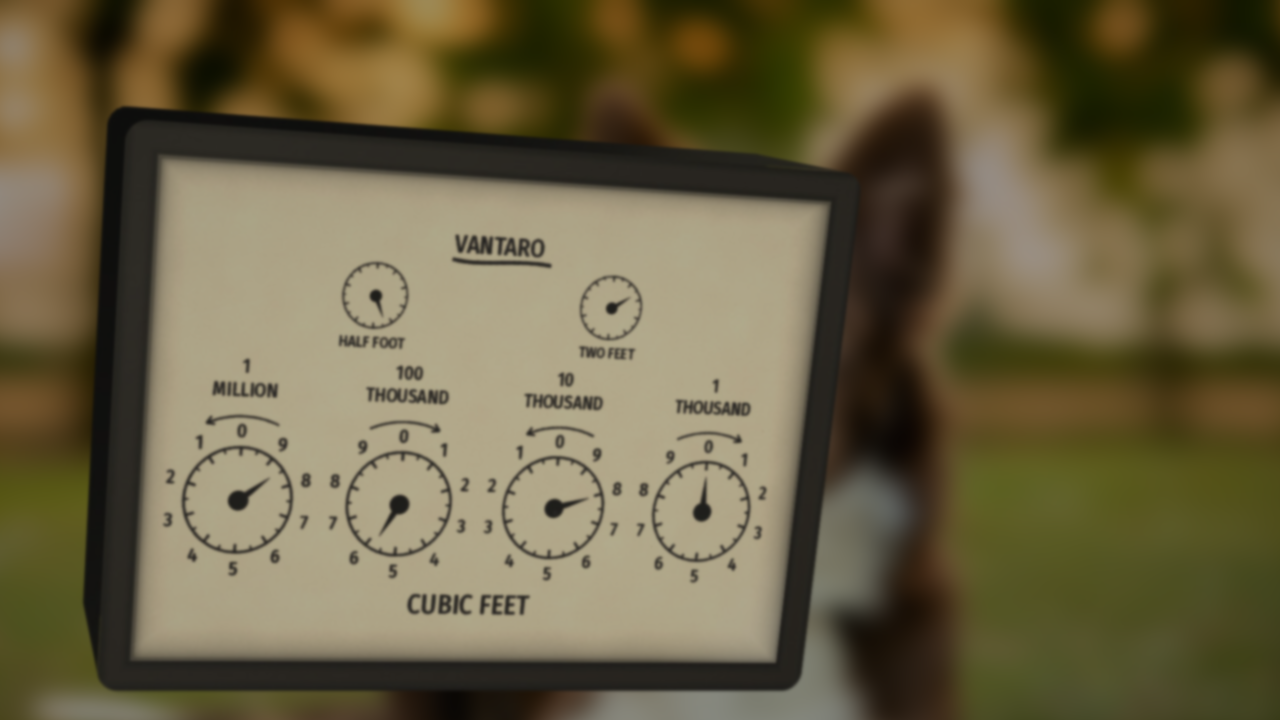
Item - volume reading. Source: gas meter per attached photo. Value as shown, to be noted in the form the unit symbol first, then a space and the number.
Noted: ft³ 858000
